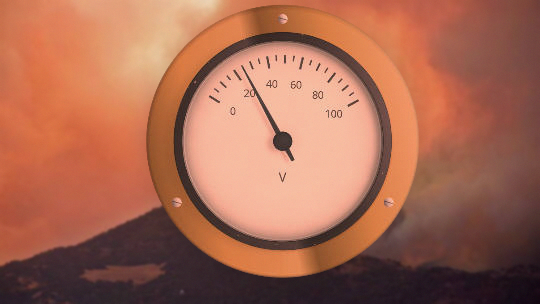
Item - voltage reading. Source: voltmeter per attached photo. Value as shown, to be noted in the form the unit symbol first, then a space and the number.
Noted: V 25
